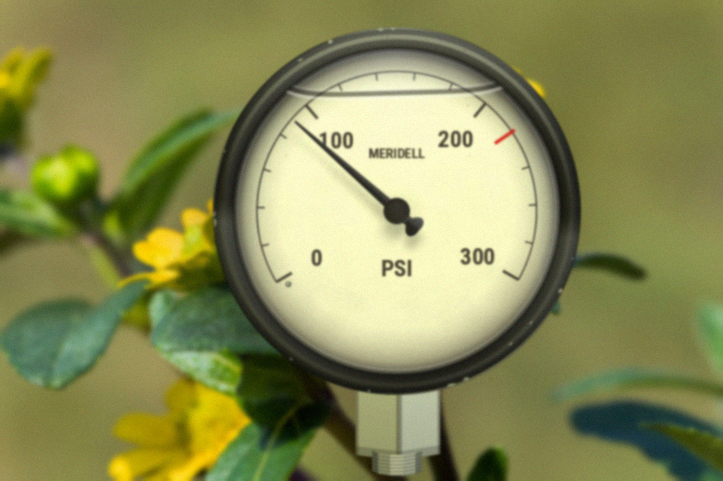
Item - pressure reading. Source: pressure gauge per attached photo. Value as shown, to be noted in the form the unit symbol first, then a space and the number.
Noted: psi 90
